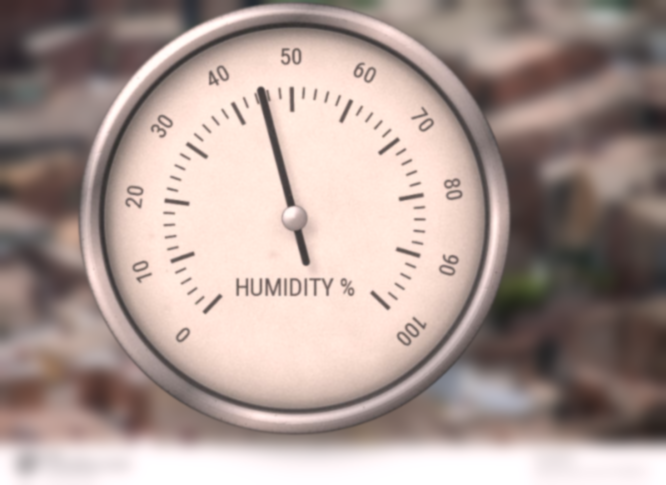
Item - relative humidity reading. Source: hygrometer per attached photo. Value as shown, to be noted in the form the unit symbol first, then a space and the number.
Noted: % 45
